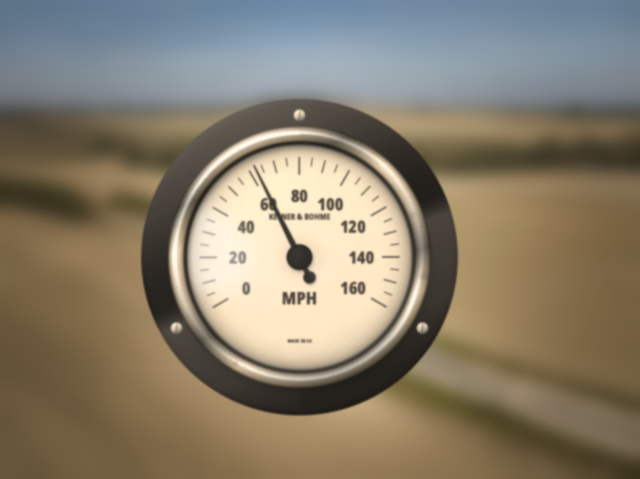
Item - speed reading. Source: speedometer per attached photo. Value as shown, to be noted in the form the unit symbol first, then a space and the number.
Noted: mph 62.5
